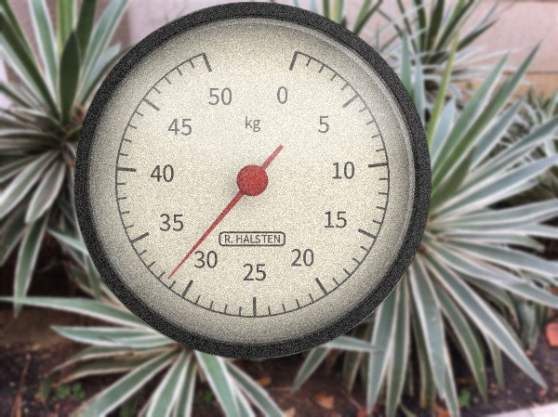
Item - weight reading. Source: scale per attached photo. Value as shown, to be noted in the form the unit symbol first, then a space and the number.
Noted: kg 31.5
